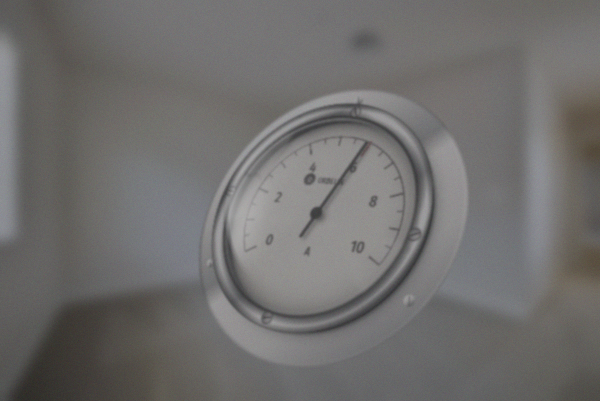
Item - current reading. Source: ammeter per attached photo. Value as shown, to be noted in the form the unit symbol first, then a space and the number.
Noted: A 6
